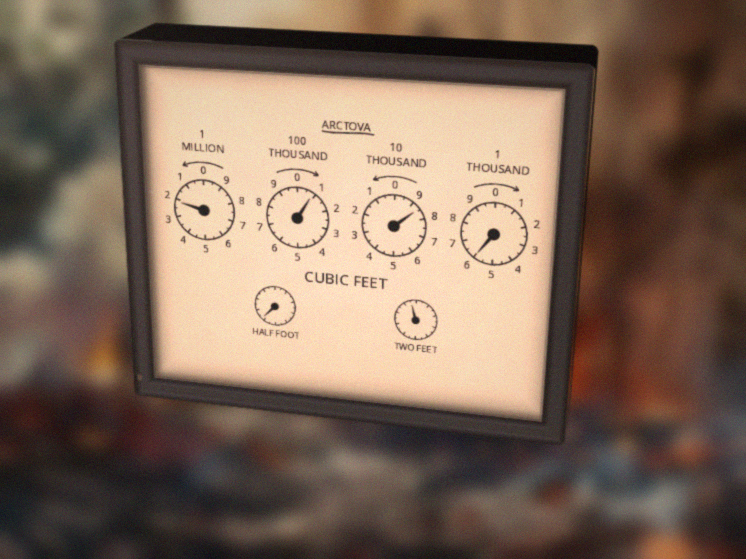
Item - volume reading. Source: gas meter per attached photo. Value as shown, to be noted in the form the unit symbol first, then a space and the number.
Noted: ft³ 208600
